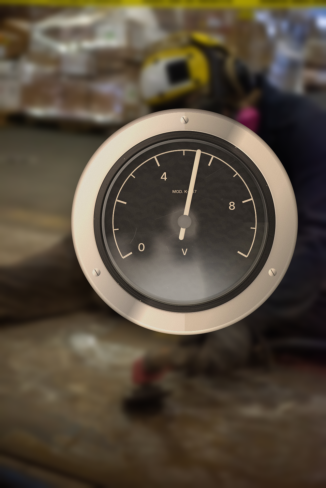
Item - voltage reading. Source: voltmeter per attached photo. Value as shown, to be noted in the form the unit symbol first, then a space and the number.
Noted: V 5.5
